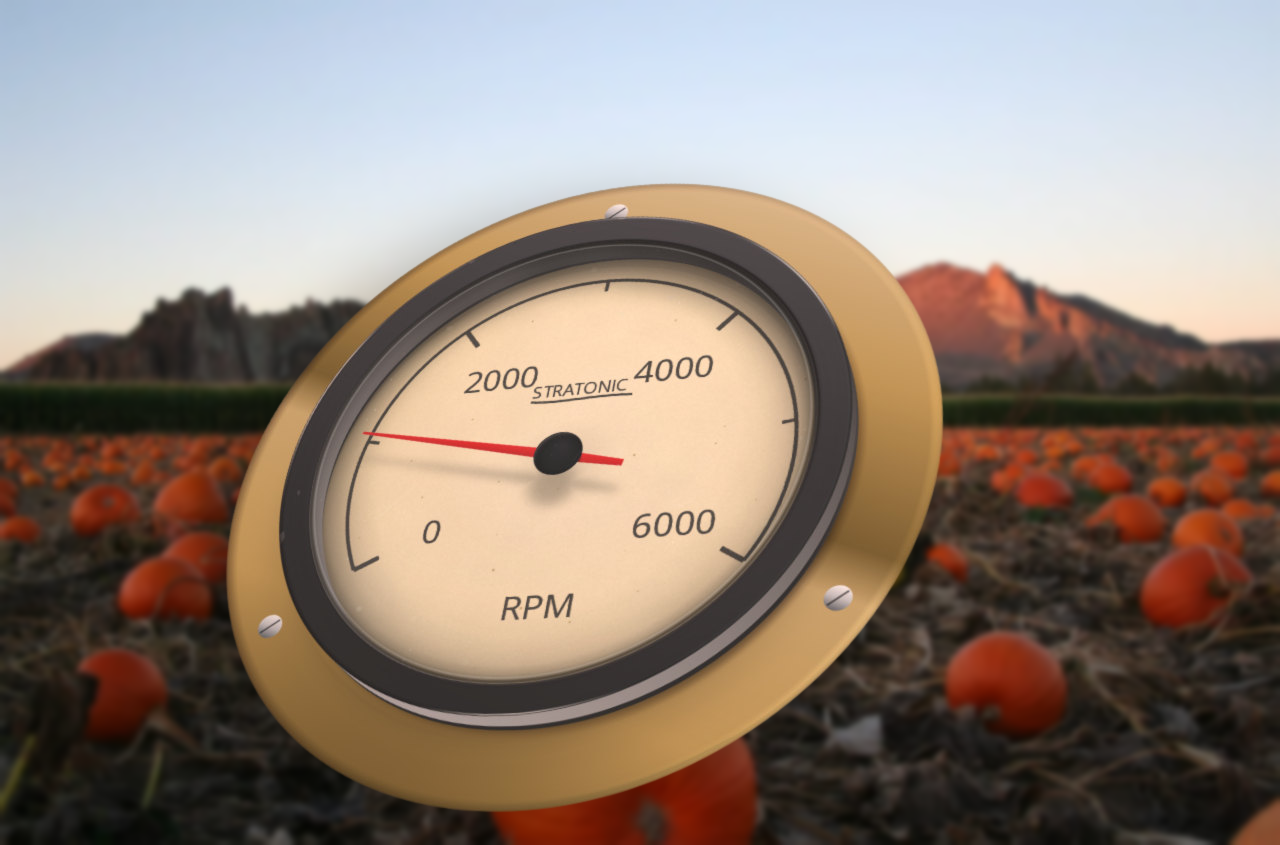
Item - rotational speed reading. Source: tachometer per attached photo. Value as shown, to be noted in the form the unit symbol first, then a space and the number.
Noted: rpm 1000
